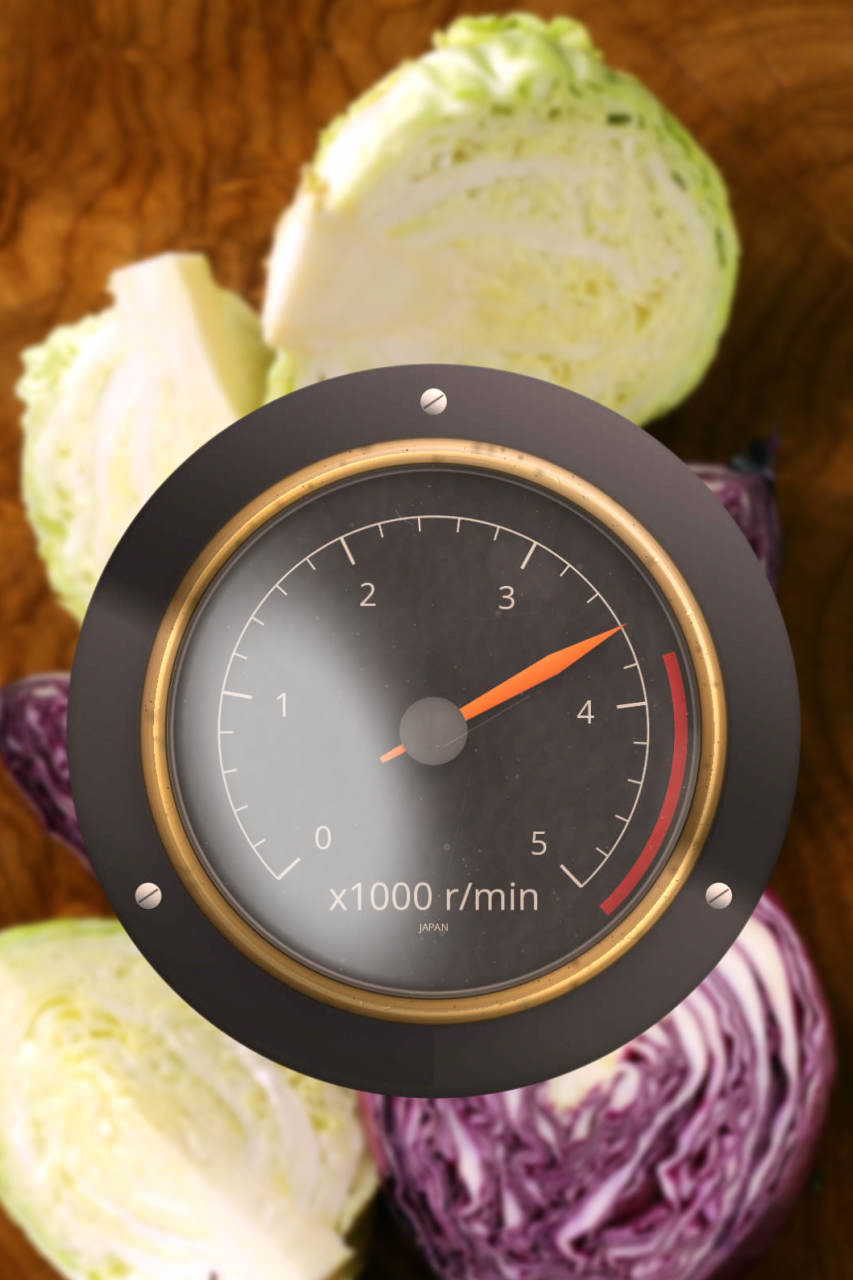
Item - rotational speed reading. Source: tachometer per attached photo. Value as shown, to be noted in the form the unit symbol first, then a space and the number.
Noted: rpm 3600
